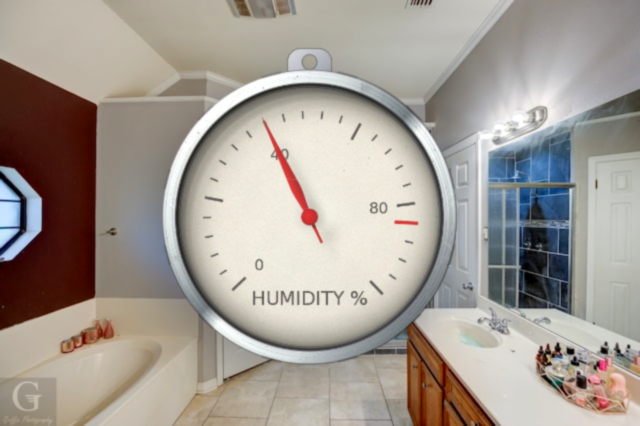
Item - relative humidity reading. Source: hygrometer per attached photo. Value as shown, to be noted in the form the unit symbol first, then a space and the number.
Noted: % 40
